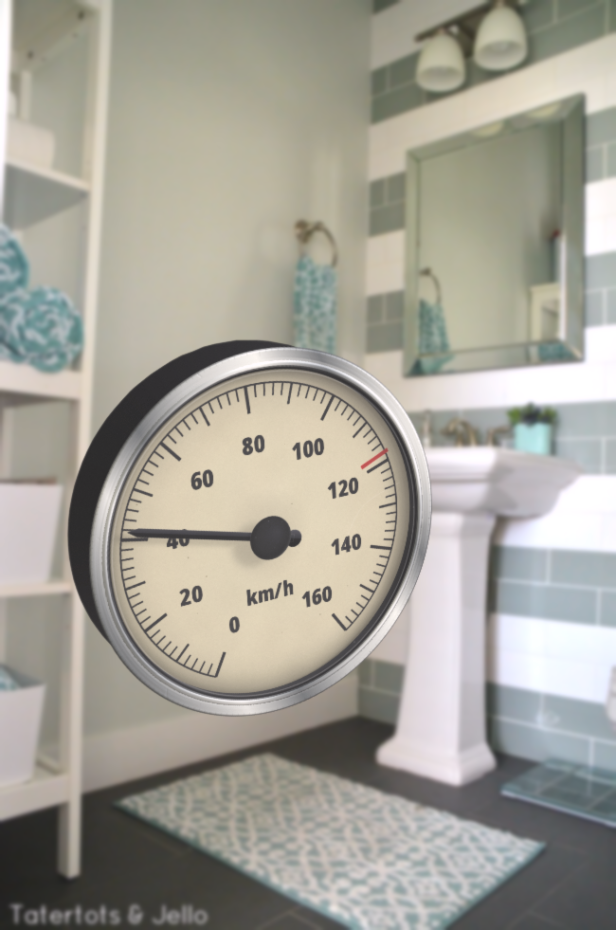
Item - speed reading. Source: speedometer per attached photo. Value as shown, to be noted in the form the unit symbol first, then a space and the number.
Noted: km/h 42
